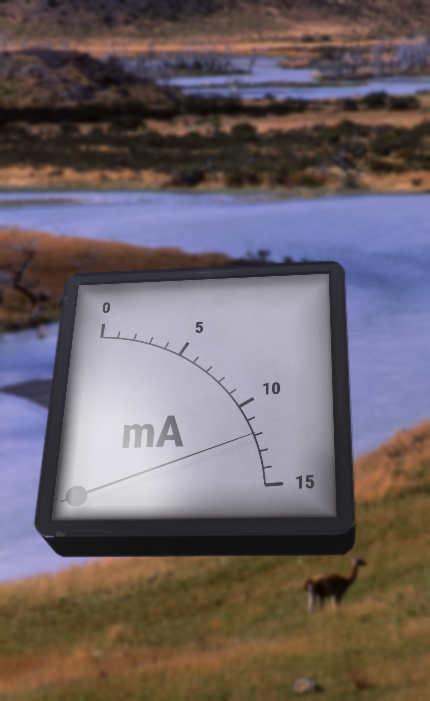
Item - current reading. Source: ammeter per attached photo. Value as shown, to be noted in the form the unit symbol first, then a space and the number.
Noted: mA 12
